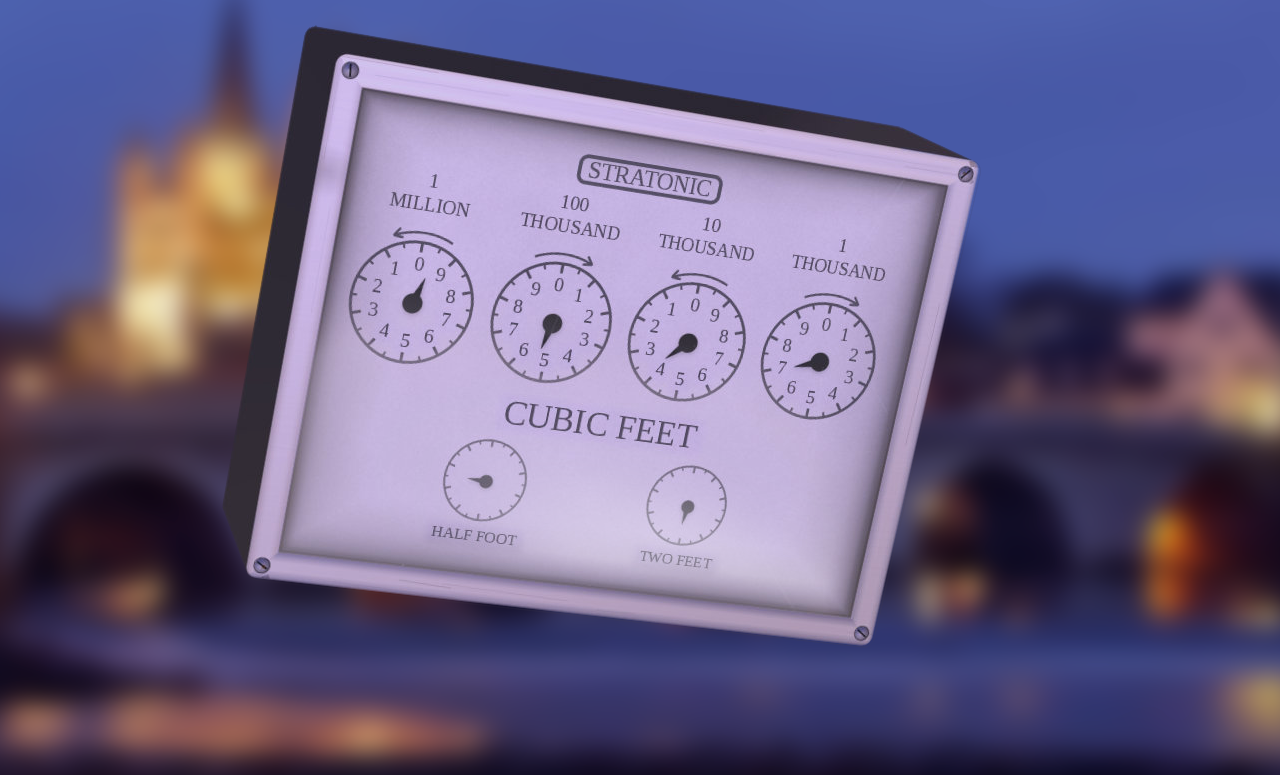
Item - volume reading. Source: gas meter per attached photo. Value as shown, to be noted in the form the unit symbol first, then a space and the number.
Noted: ft³ 953700
